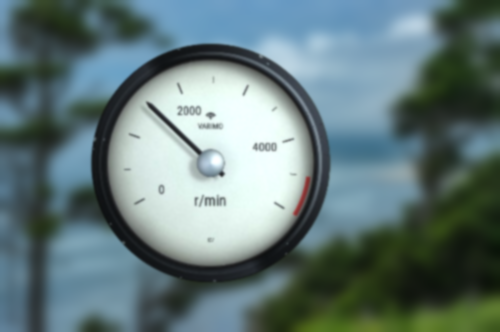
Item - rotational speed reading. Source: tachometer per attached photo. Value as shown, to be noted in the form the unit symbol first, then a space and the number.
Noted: rpm 1500
